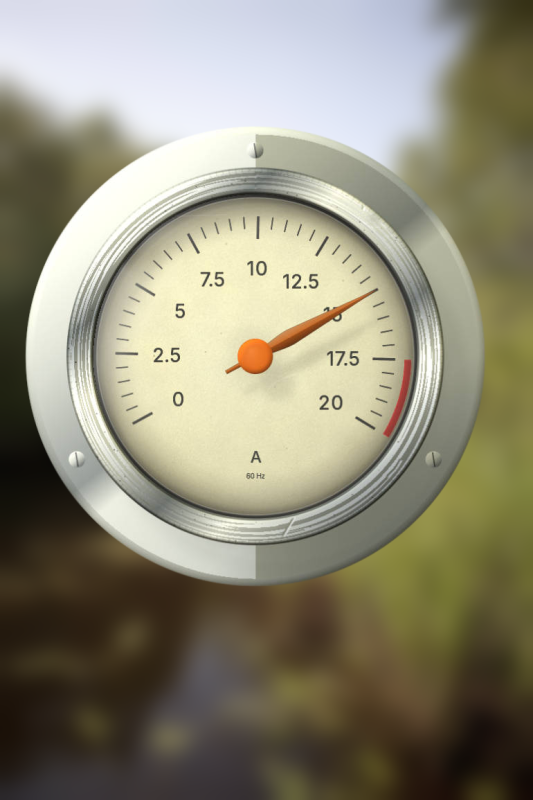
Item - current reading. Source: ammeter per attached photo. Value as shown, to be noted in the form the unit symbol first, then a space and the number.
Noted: A 15
